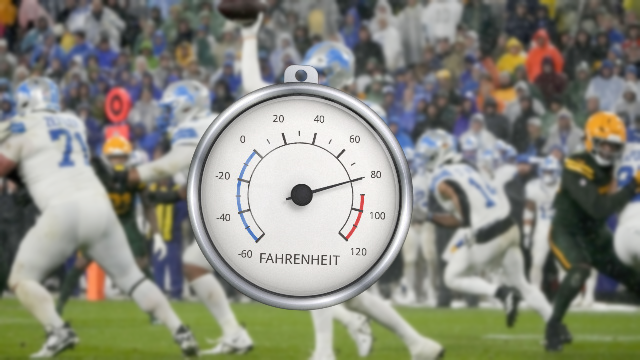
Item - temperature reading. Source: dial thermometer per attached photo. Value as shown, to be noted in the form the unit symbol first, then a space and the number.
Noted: °F 80
